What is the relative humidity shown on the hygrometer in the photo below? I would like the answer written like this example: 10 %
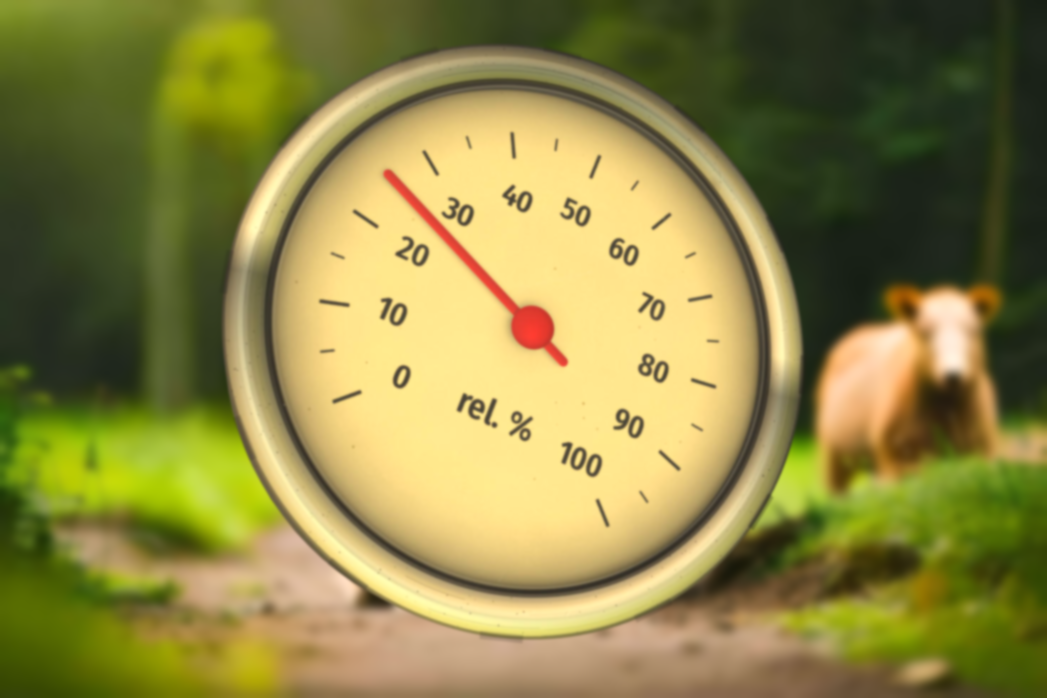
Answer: 25 %
